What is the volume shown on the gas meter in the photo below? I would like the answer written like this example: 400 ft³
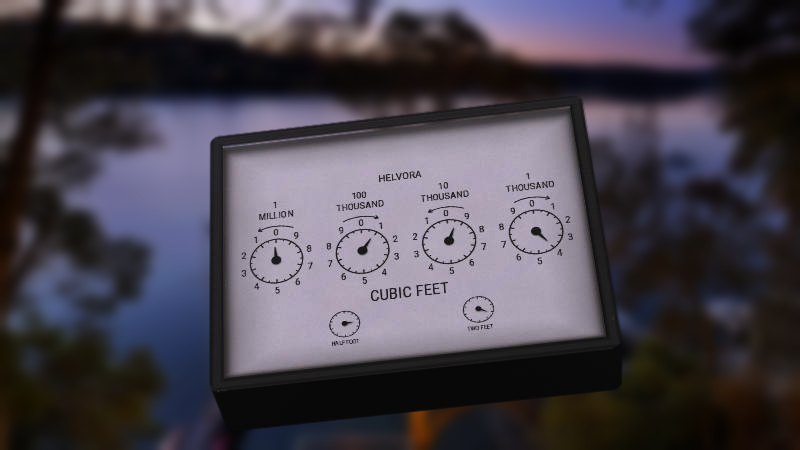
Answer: 9400 ft³
